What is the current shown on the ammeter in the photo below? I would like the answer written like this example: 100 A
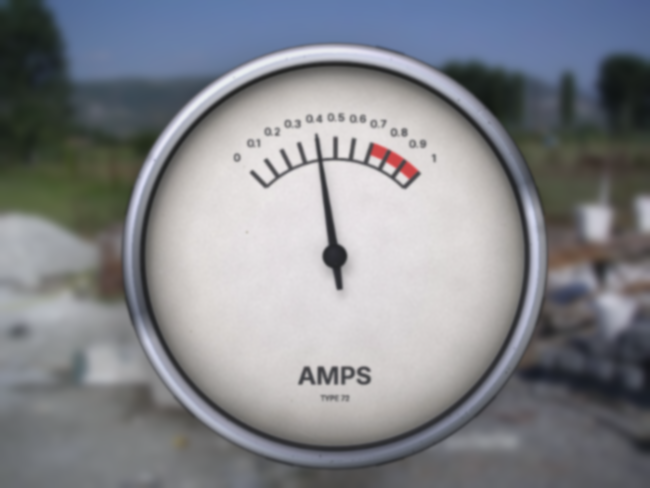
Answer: 0.4 A
